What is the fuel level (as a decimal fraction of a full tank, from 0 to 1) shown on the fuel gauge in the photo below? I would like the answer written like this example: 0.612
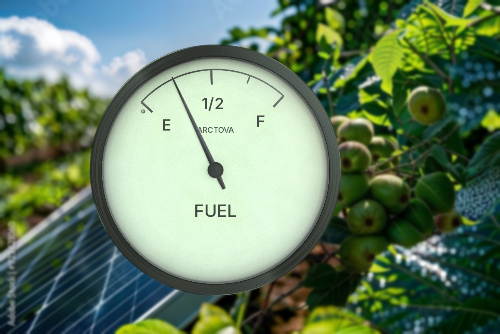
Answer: 0.25
